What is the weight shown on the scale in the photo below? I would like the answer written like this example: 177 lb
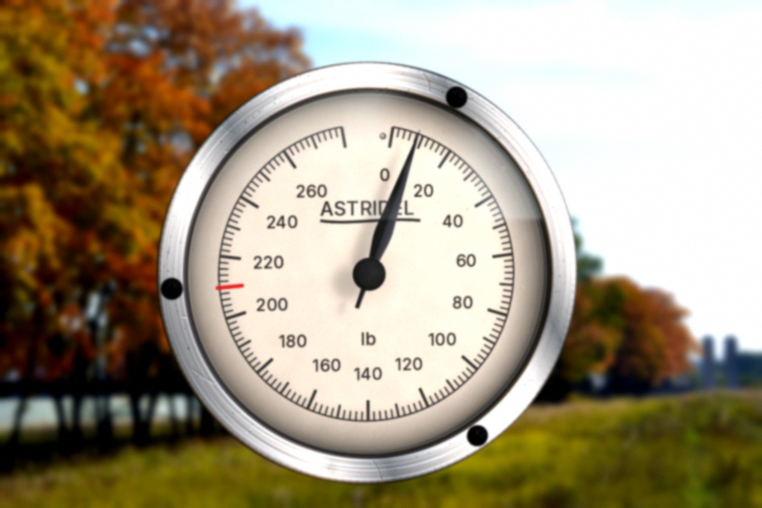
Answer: 8 lb
